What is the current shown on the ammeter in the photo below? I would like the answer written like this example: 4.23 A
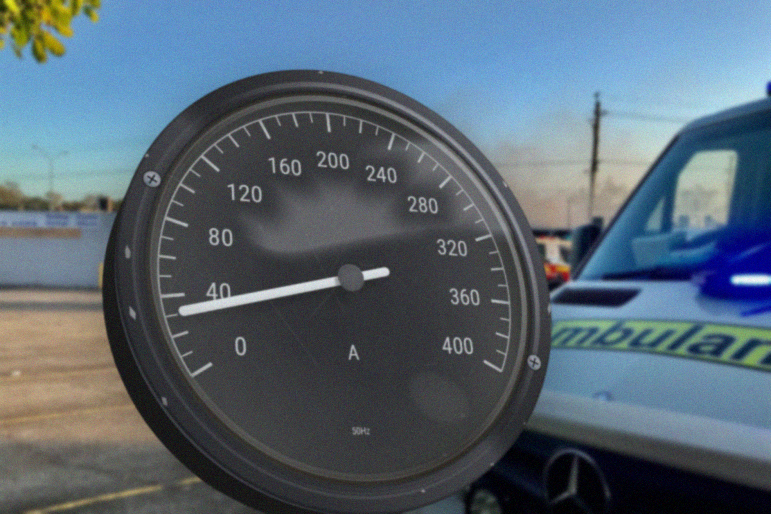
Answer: 30 A
